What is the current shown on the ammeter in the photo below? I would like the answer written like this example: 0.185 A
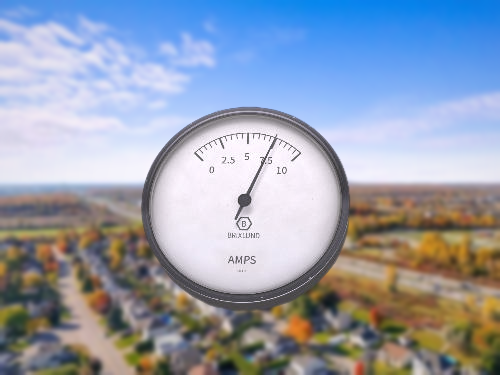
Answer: 7.5 A
